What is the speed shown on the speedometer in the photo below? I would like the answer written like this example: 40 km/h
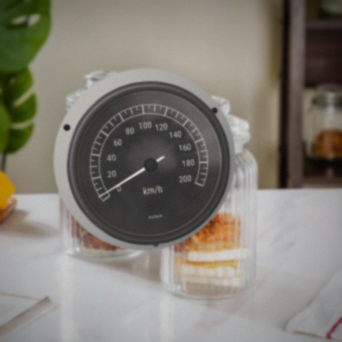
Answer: 5 km/h
